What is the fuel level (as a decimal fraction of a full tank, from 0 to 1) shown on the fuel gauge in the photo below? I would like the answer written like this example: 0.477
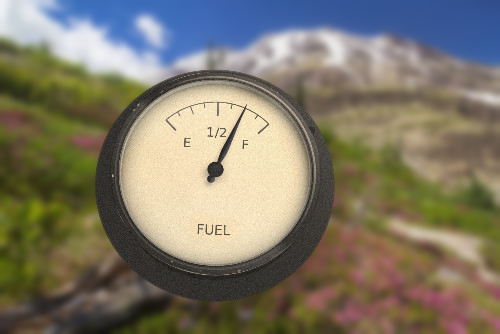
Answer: 0.75
